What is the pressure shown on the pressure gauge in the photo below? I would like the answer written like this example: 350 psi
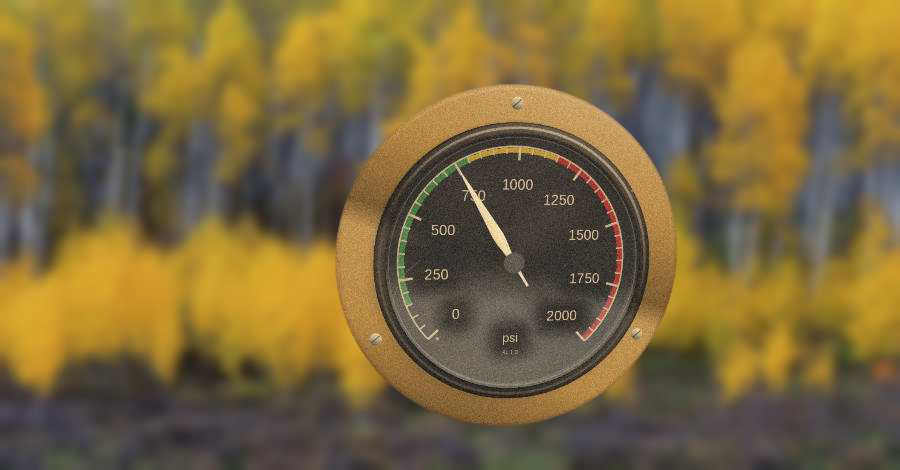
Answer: 750 psi
